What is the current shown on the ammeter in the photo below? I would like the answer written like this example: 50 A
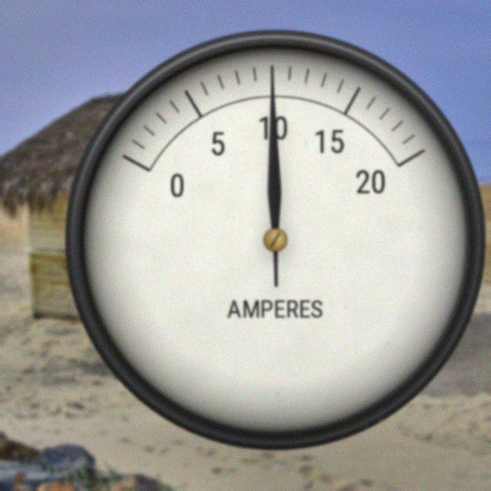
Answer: 10 A
